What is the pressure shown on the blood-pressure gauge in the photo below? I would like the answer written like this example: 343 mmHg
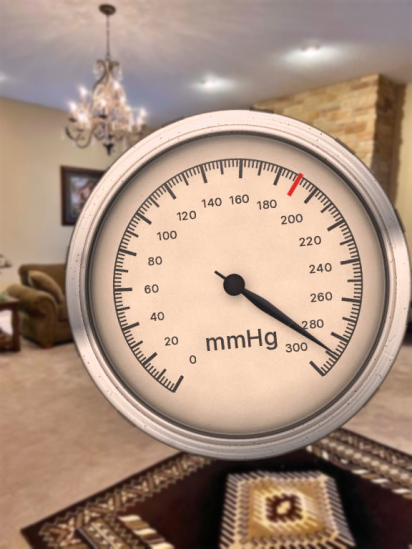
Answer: 288 mmHg
